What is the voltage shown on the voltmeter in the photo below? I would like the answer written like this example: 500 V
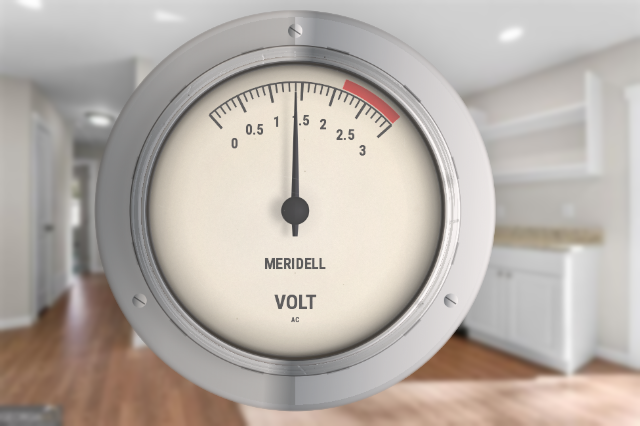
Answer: 1.4 V
